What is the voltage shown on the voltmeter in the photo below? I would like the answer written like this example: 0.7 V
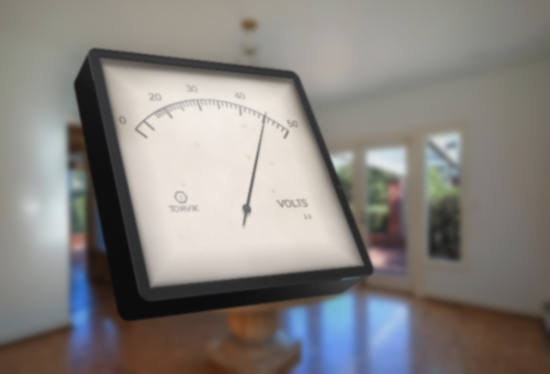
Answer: 45 V
